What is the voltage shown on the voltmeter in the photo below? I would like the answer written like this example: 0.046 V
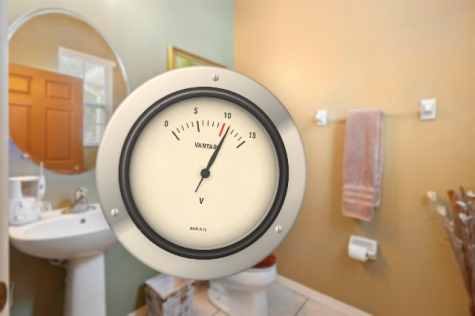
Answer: 11 V
